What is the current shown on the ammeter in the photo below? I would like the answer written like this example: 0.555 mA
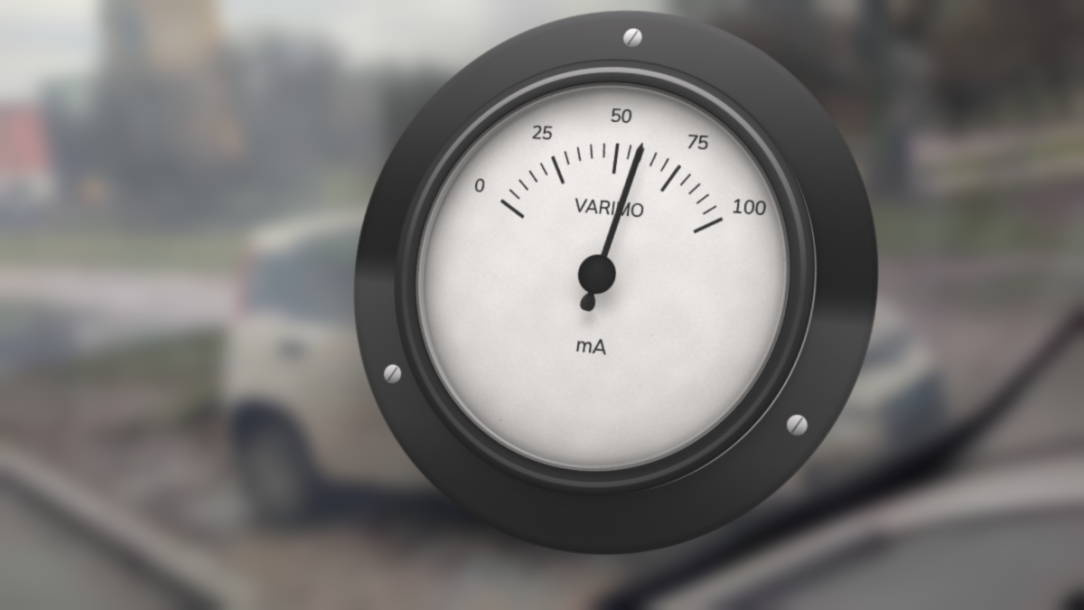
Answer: 60 mA
